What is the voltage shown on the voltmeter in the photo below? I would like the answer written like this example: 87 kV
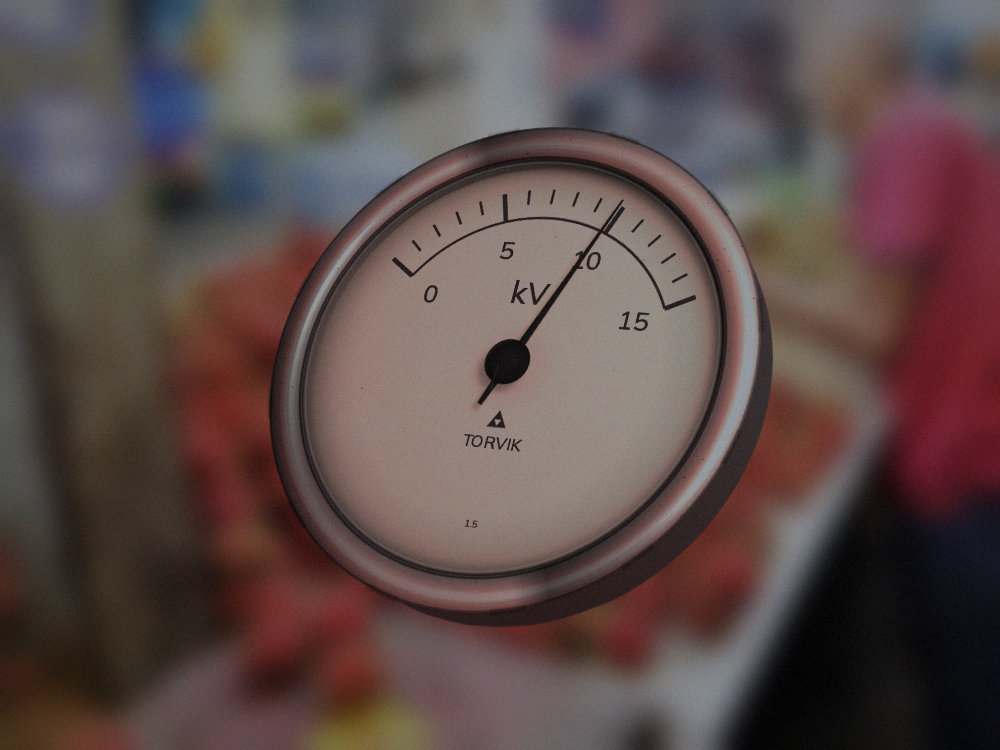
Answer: 10 kV
